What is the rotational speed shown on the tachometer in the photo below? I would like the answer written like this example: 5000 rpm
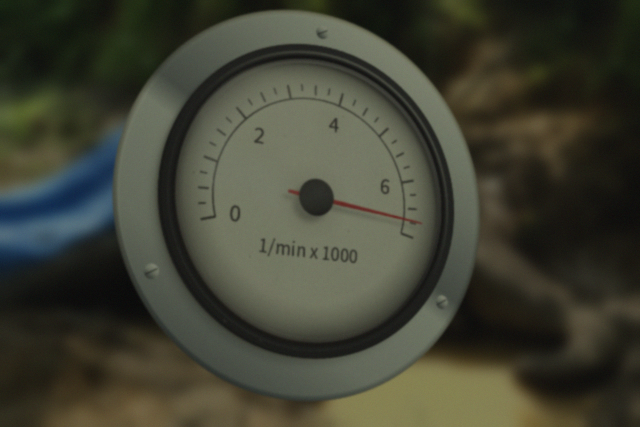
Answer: 6750 rpm
